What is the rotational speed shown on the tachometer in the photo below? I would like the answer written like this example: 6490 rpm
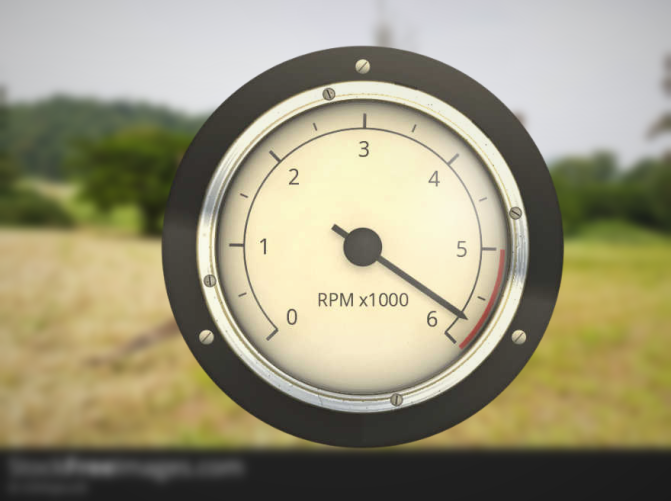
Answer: 5750 rpm
